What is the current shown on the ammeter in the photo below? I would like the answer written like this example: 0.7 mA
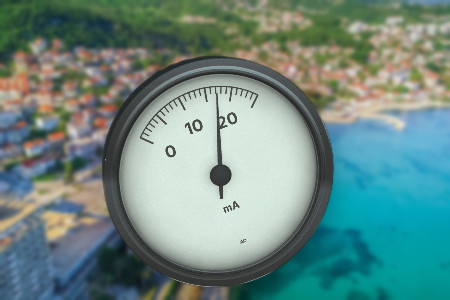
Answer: 17 mA
